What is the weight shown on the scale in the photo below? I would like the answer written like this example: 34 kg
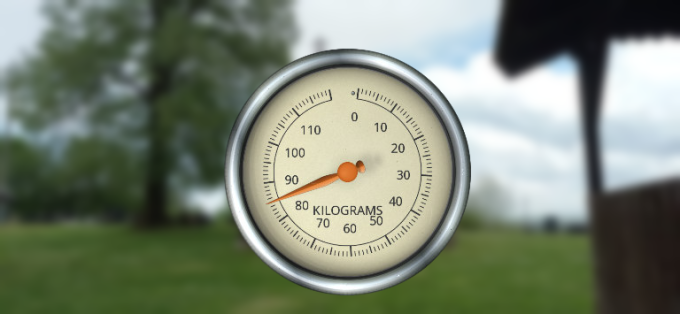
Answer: 85 kg
